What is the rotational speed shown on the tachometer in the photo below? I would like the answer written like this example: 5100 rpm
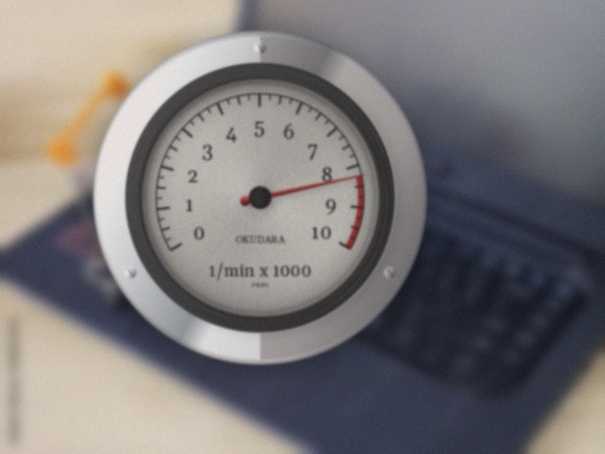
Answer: 8250 rpm
